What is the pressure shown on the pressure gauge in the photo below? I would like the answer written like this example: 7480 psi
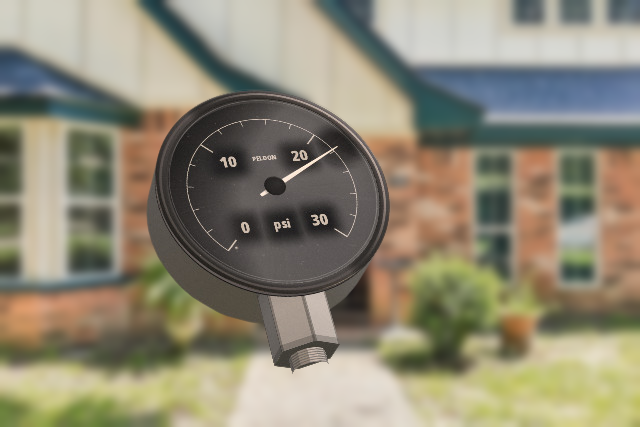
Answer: 22 psi
